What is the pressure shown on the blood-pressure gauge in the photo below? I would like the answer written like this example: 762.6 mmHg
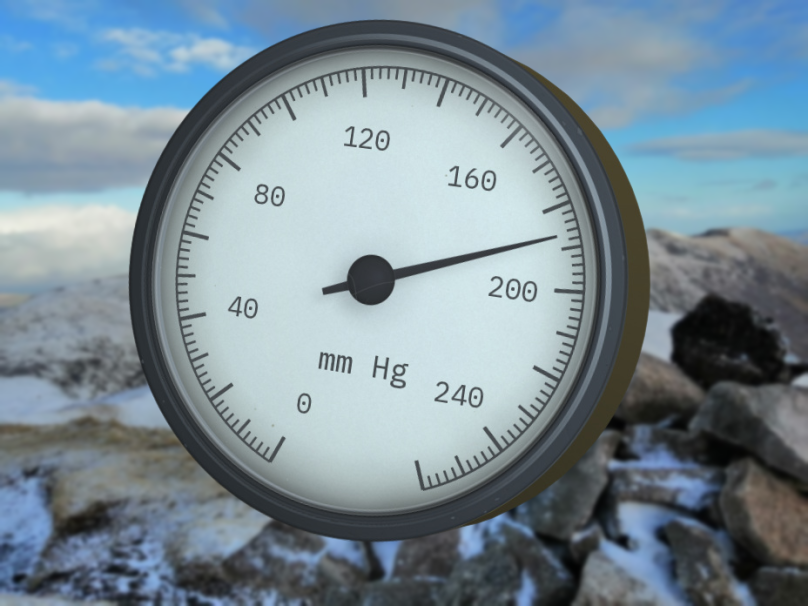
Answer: 187 mmHg
